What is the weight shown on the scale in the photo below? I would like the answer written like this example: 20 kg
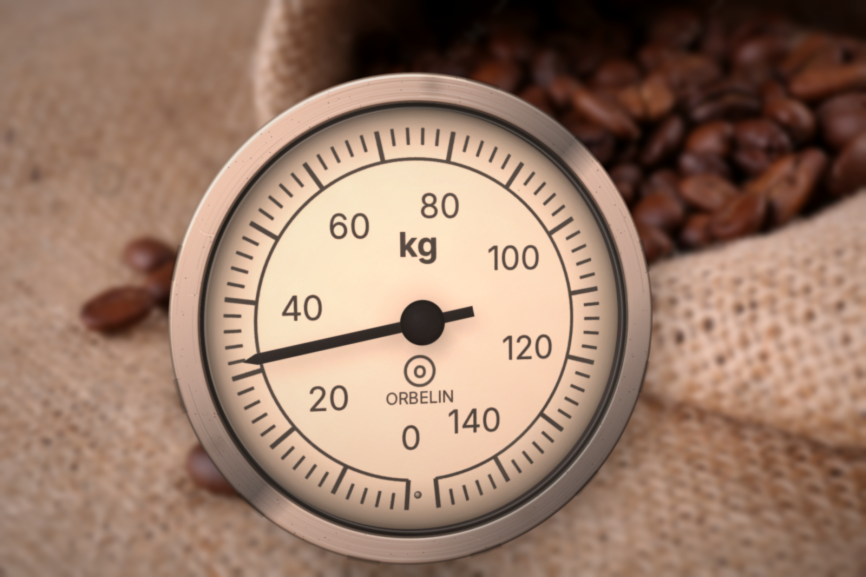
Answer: 32 kg
